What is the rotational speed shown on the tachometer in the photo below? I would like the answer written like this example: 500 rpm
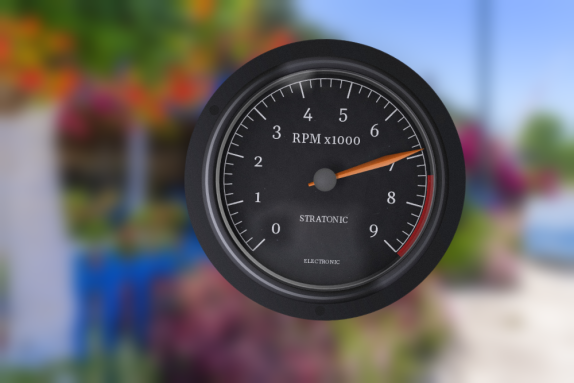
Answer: 6900 rpm
